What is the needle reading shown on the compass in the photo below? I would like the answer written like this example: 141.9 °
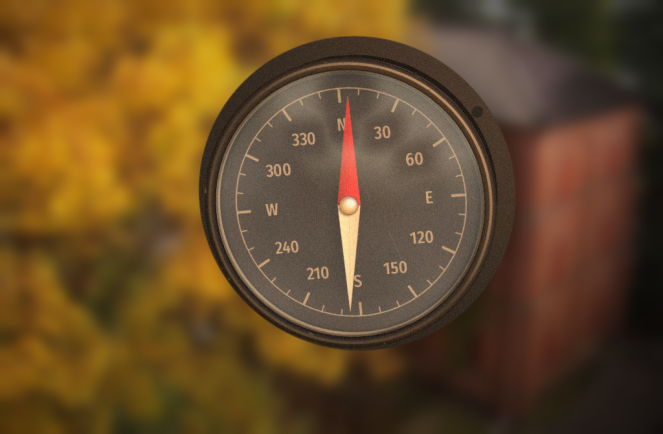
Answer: 5 °
